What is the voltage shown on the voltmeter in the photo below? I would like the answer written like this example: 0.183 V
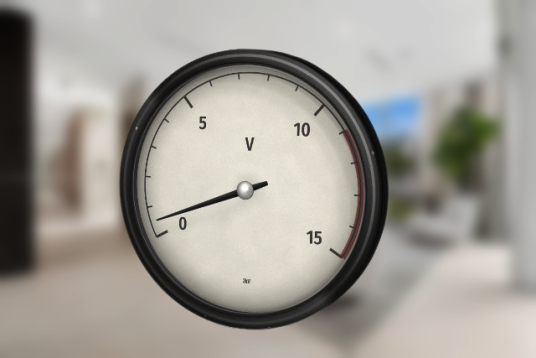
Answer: 0.5 V
